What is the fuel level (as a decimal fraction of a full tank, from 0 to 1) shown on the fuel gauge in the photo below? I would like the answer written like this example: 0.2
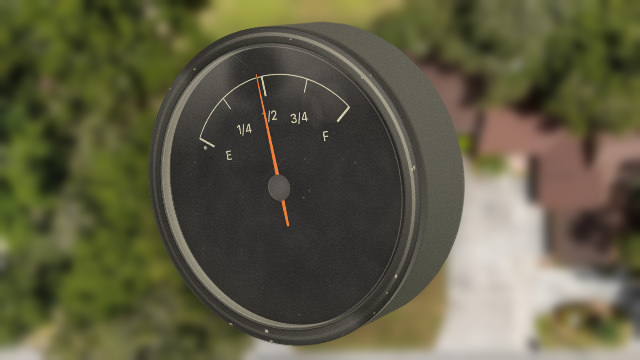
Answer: 0.5
